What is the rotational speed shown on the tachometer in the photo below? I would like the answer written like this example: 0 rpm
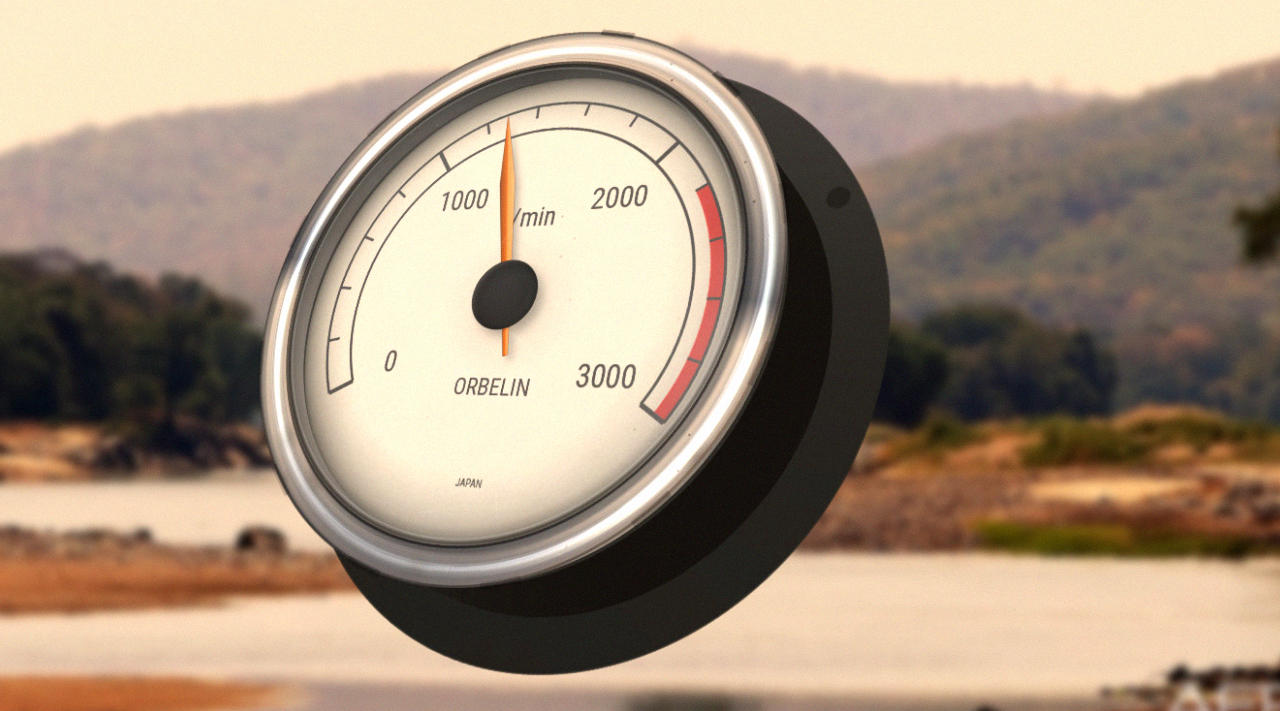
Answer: 1300 rpm
